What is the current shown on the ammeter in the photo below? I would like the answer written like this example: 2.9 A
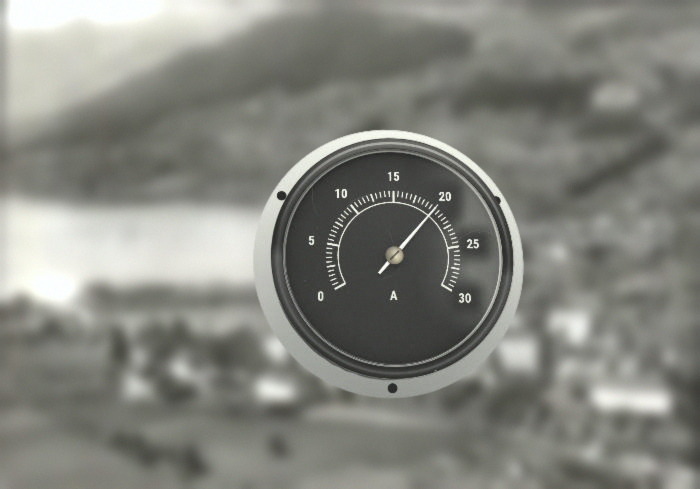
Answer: 20 A
